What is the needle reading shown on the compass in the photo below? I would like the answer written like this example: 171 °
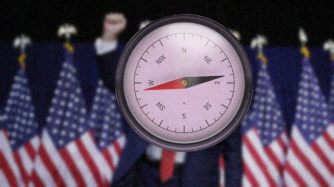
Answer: 260 °
